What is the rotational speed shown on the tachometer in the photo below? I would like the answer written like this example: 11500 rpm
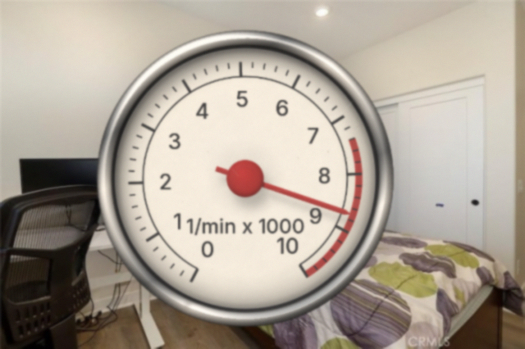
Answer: 8700 rpm
